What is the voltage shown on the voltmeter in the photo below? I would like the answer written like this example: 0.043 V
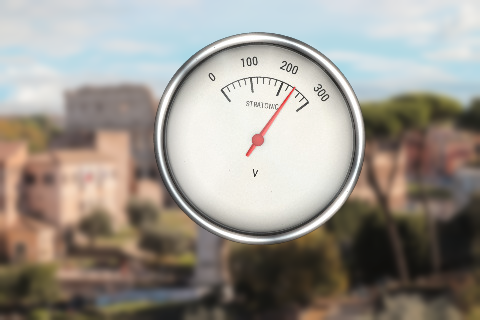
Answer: 240 V
